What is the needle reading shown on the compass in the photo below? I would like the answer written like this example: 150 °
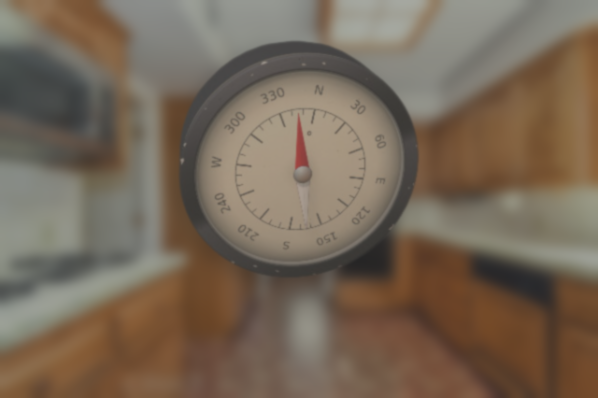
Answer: 345 °
